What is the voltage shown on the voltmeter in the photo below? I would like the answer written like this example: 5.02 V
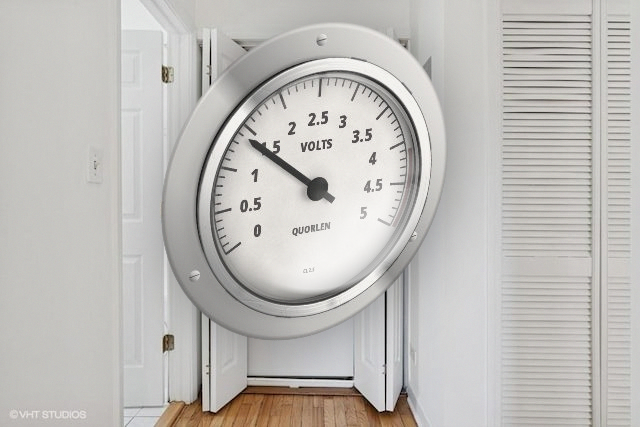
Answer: 1.4 V
